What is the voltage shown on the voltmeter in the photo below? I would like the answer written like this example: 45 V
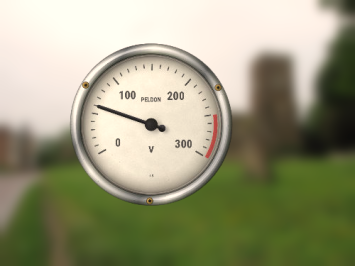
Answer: 60 V
